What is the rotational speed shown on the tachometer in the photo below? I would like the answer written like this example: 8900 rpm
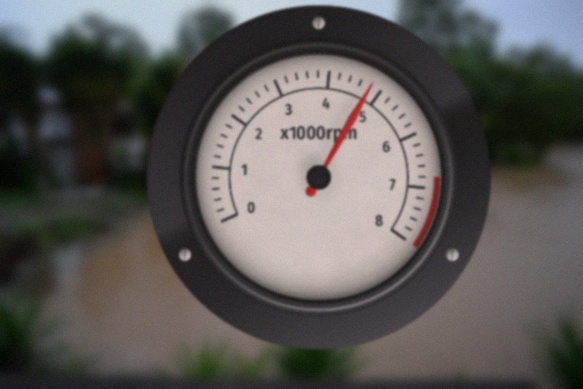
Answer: 4800 rpm
